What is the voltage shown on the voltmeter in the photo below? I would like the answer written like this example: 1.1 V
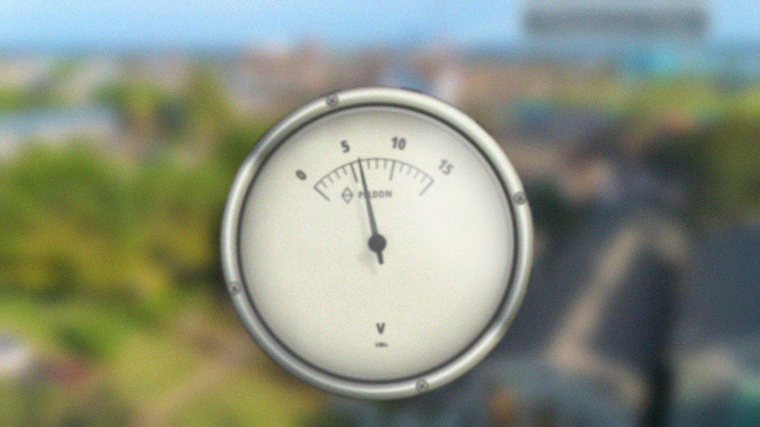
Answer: 6 V
